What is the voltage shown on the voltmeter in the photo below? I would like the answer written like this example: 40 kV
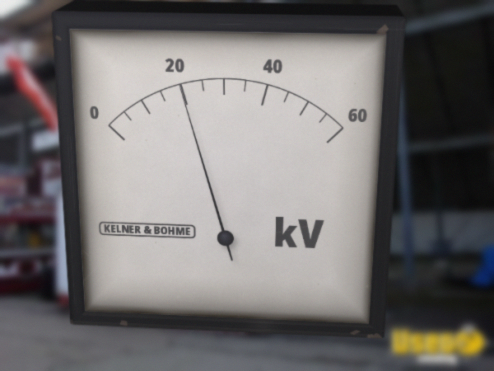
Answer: 20 kV
